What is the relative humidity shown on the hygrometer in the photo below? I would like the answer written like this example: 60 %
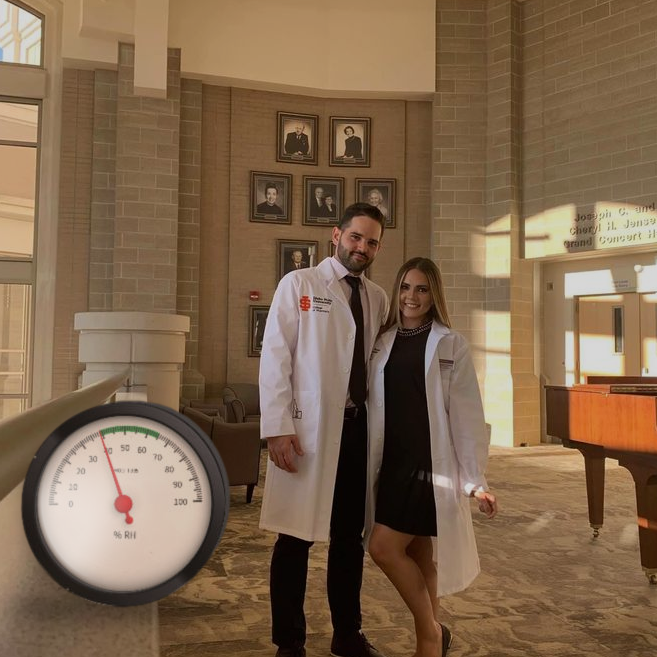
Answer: 40 %
